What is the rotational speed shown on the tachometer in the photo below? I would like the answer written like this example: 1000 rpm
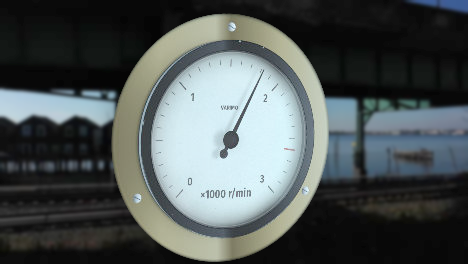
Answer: 1800 rpm
